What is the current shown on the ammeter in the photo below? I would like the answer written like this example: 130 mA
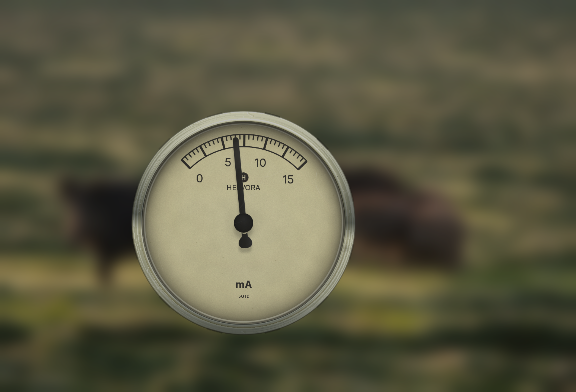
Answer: 6.5 mA
